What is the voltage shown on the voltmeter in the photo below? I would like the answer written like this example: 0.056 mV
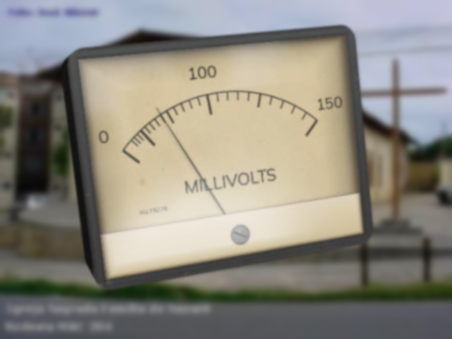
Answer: 70 mV
